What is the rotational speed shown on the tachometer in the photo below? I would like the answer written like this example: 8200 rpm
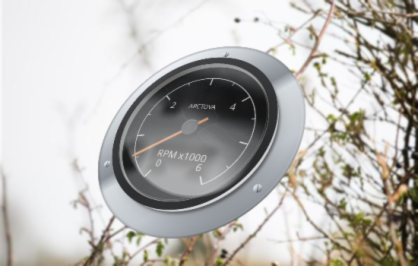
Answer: 500 rpm
